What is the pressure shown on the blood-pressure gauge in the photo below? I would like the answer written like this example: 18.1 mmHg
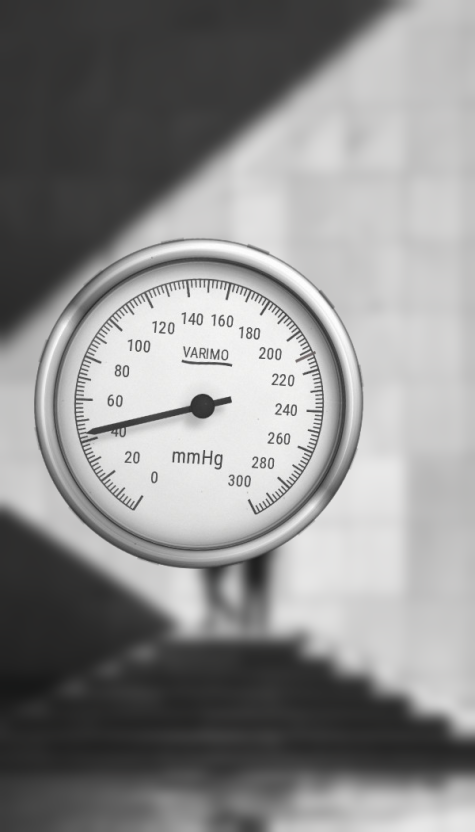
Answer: 44 mmHg
